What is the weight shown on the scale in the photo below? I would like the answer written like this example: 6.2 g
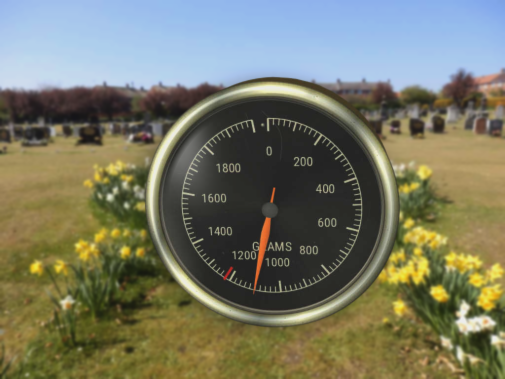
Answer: 1100 g
